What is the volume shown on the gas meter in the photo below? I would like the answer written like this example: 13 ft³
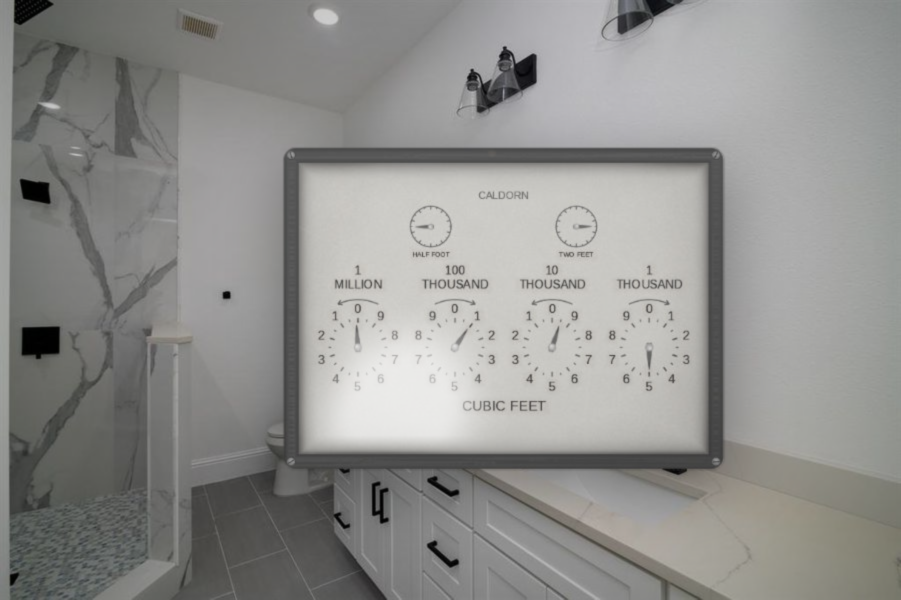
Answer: 9500 ft³
